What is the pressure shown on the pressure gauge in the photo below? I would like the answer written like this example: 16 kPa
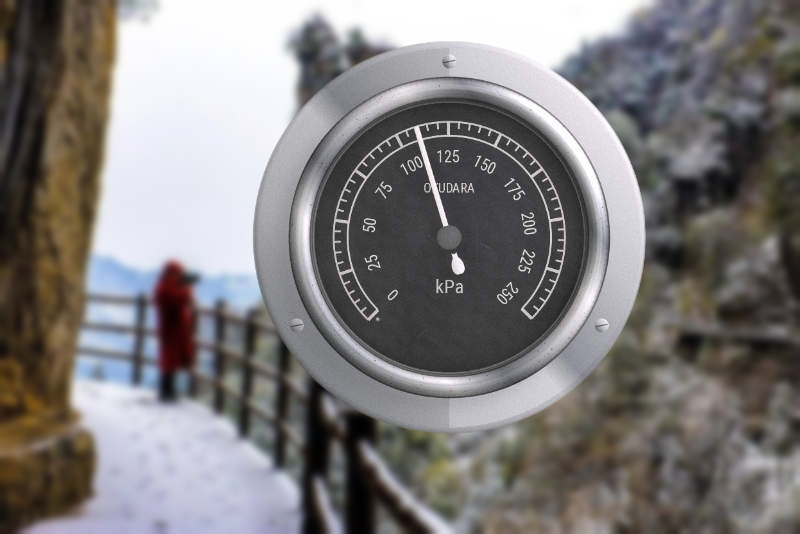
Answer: 110 kPa
